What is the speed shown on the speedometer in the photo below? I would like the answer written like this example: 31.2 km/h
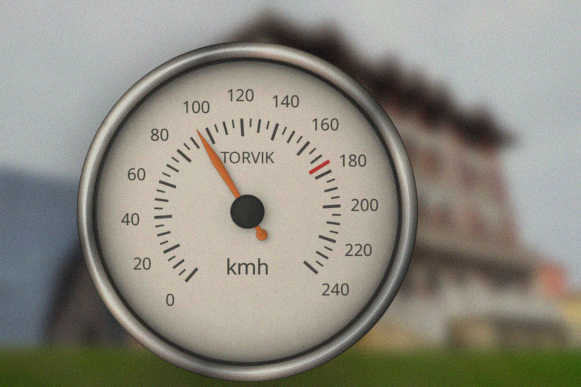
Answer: 95 km/h
